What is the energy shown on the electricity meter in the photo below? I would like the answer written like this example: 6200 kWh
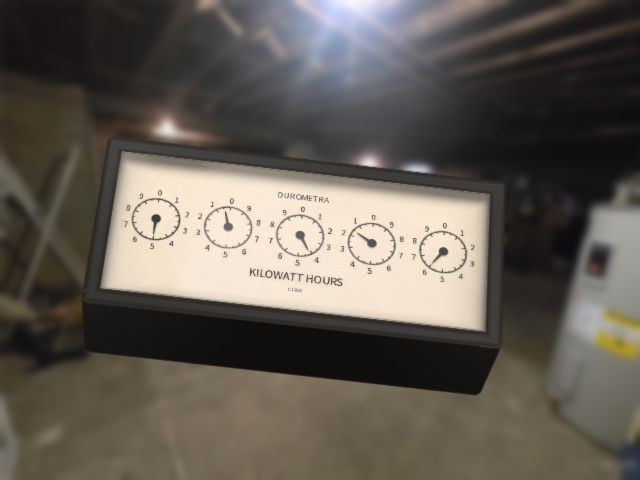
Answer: 50416 kWh
